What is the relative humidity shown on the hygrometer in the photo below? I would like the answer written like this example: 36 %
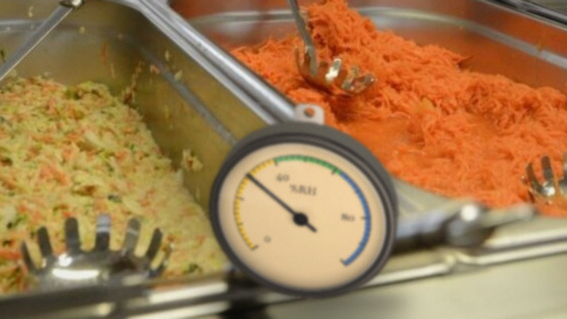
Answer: 30 %
